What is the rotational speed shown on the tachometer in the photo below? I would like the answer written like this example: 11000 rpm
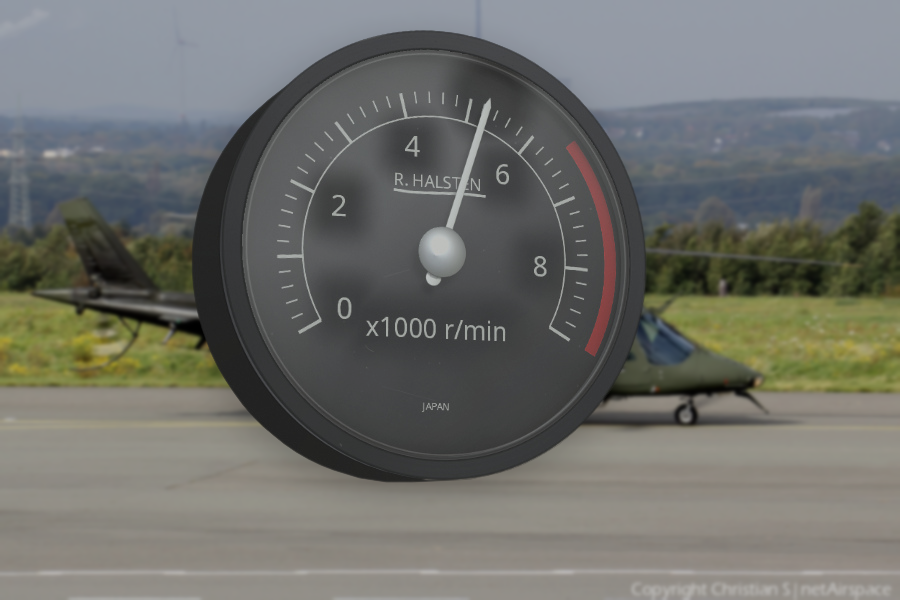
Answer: 5200 rpm
